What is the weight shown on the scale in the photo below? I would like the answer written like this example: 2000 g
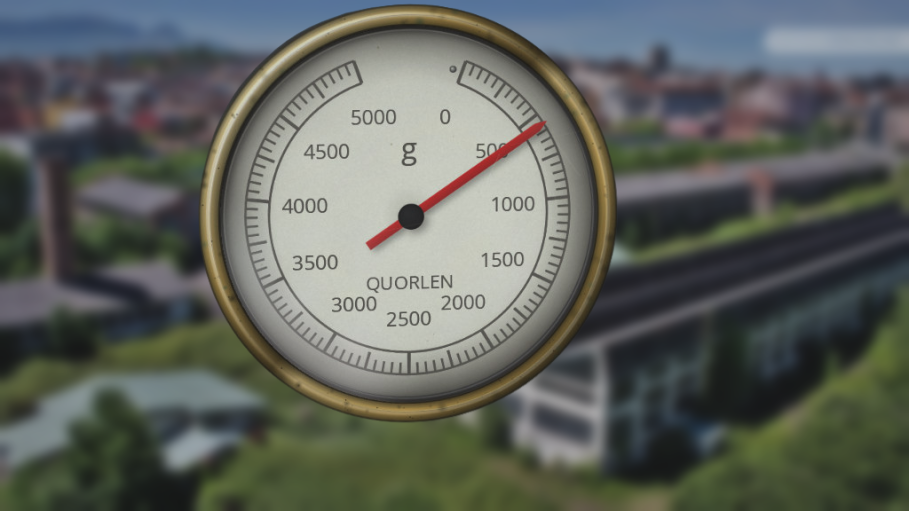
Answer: 550 g
